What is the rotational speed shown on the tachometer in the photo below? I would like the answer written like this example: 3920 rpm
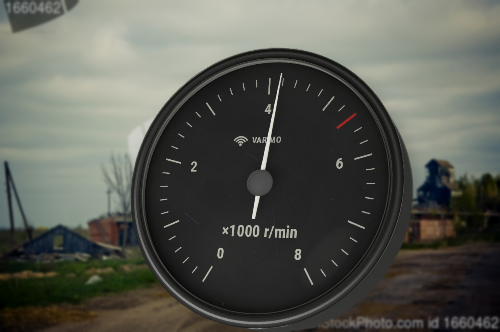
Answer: 4200 rpm
